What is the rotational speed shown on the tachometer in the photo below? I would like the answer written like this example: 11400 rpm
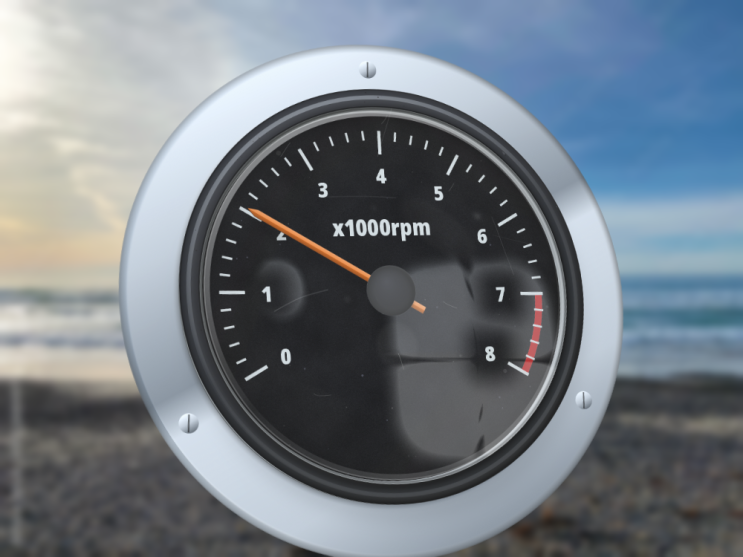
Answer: 2000 rpm
